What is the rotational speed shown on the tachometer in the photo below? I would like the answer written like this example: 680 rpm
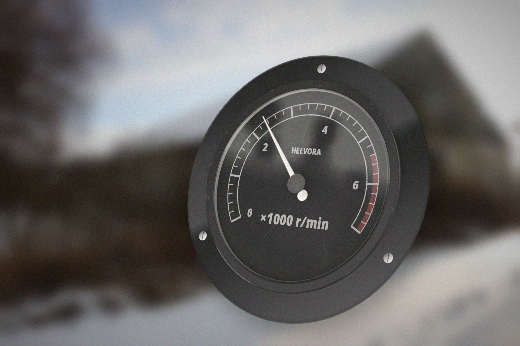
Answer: 2400 rpm
